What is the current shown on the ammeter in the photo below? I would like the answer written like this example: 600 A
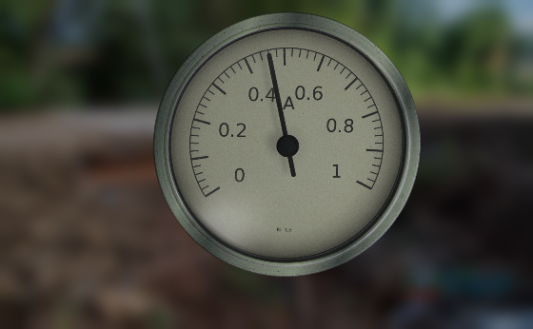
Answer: 0.46 A
